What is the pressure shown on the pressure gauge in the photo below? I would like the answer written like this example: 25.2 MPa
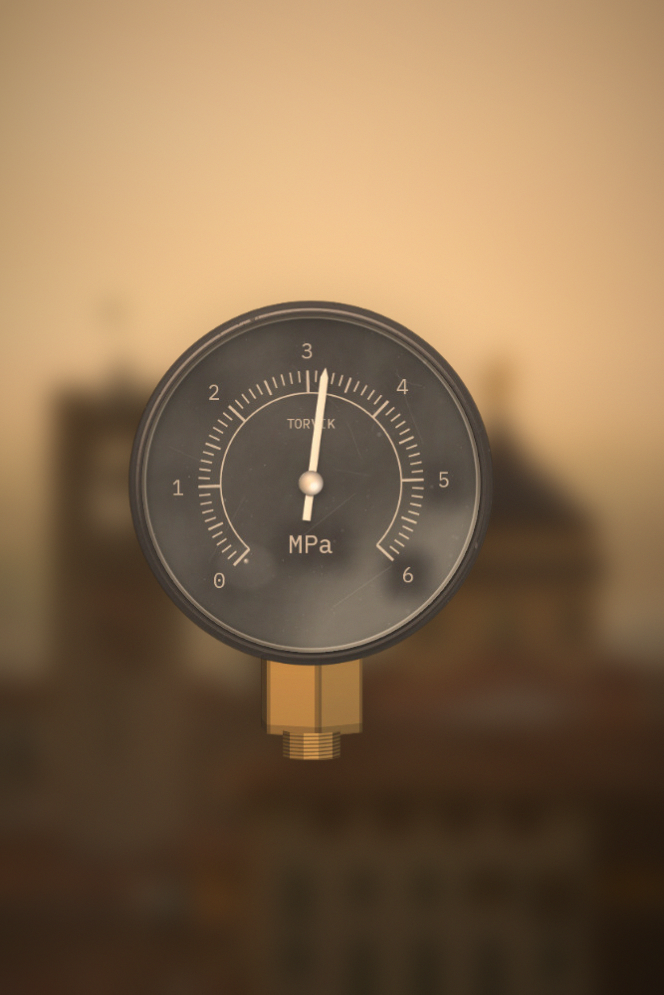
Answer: 3.2 MPa
